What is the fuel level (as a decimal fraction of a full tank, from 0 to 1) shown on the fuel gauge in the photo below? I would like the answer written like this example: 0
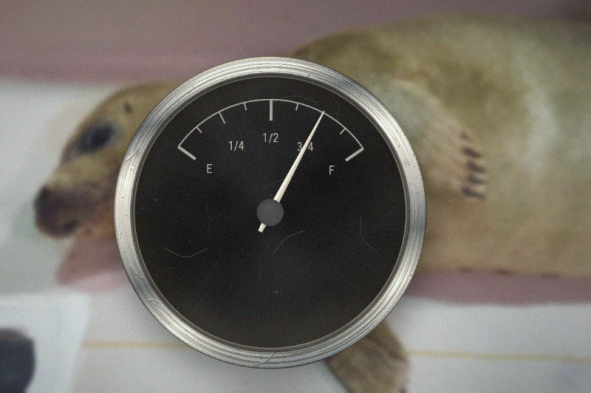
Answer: 0.75
